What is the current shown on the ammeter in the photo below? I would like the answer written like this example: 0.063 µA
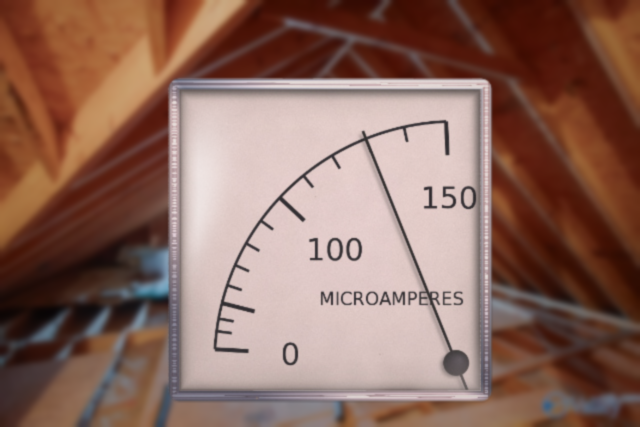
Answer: 130 µA
